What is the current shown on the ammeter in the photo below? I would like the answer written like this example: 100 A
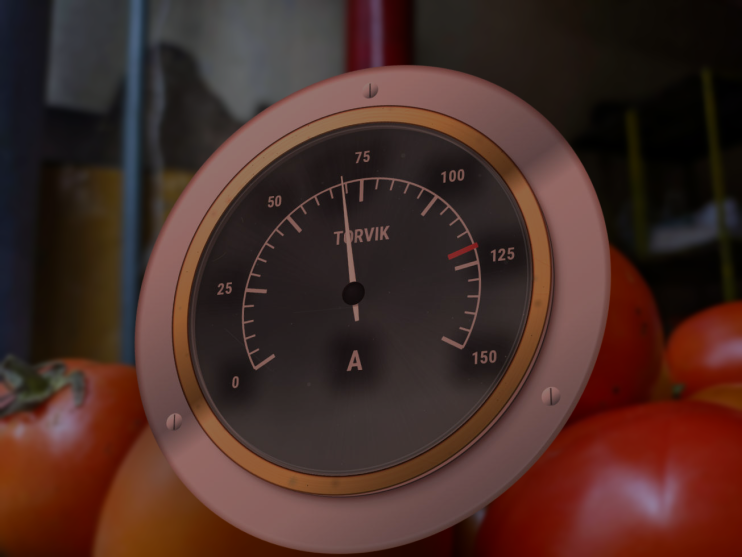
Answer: 70 A
